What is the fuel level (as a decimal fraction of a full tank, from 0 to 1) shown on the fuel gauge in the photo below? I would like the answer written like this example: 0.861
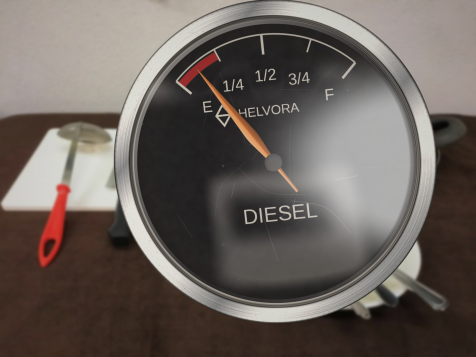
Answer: 0.125
